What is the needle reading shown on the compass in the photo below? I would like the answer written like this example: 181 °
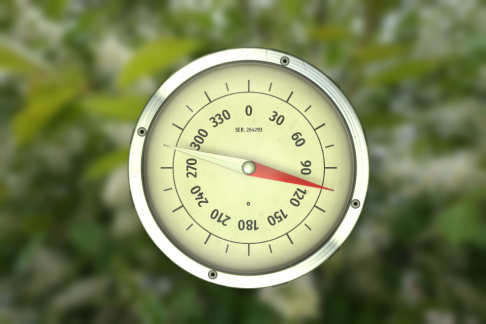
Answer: 105 °
